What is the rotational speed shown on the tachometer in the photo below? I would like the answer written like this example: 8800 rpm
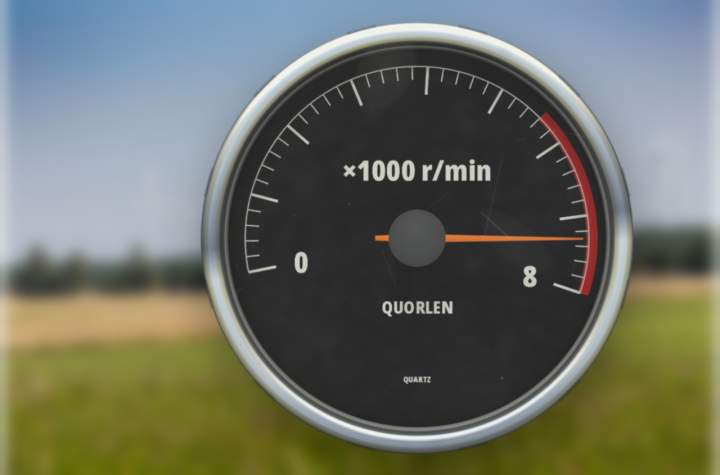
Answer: 7300 rpm
